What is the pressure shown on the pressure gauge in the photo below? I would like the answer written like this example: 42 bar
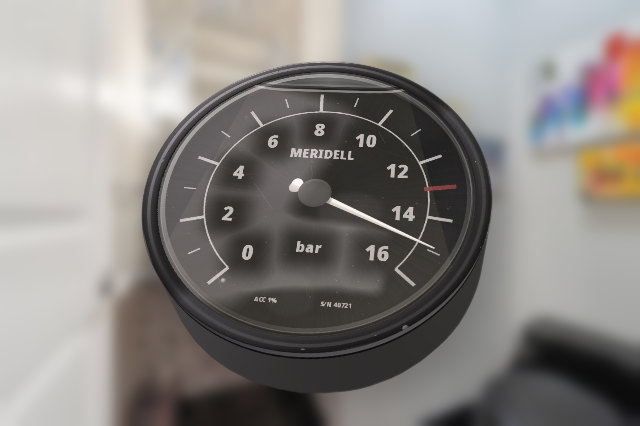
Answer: 15 bar
